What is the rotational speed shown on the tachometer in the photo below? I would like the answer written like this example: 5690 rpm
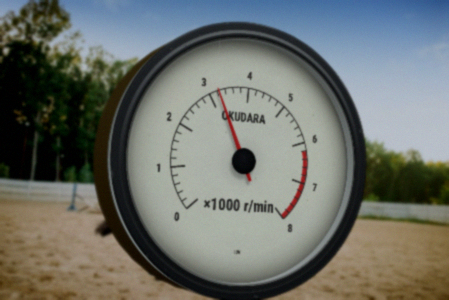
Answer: 3200 rpm
